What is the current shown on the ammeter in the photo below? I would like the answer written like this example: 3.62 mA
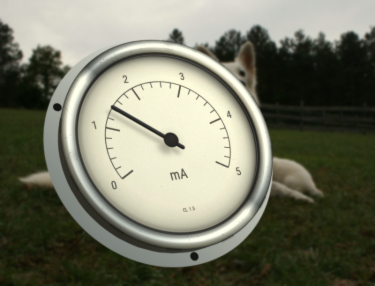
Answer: 1.4 mA
